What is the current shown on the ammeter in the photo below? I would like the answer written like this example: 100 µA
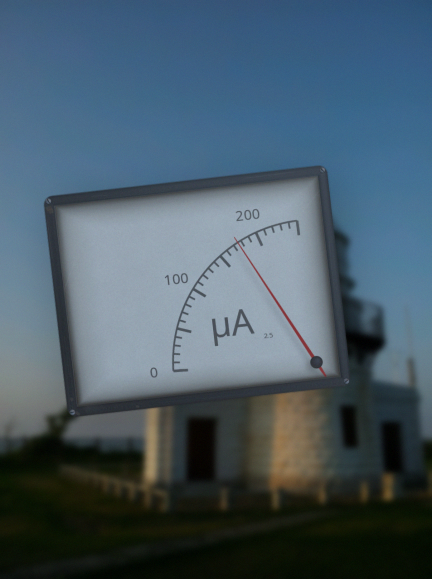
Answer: 175 µA
